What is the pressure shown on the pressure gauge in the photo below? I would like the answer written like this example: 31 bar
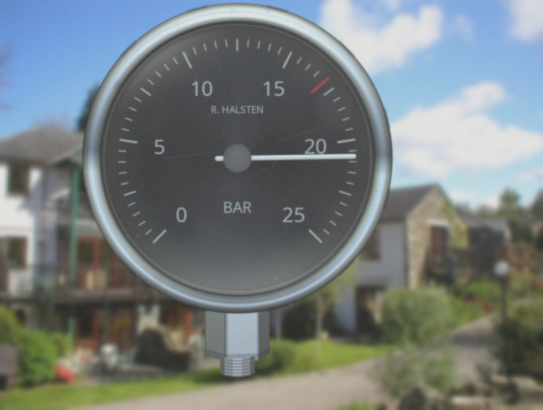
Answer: 20.75 bar
